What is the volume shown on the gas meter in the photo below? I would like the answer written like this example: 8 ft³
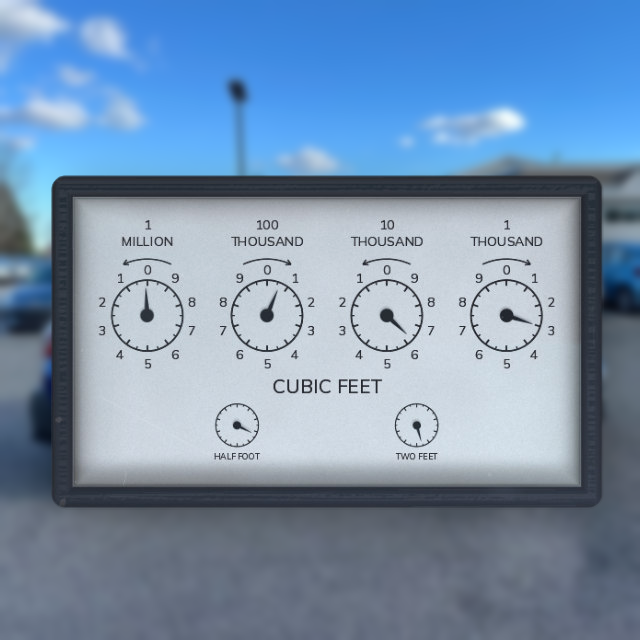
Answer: 6300 ft³
